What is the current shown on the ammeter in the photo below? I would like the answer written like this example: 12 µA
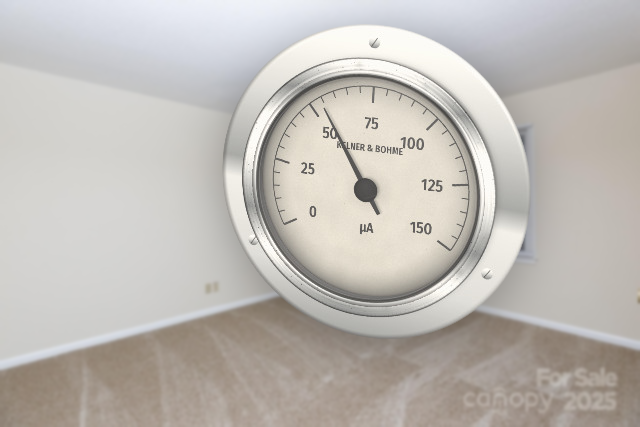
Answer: 55 µA
